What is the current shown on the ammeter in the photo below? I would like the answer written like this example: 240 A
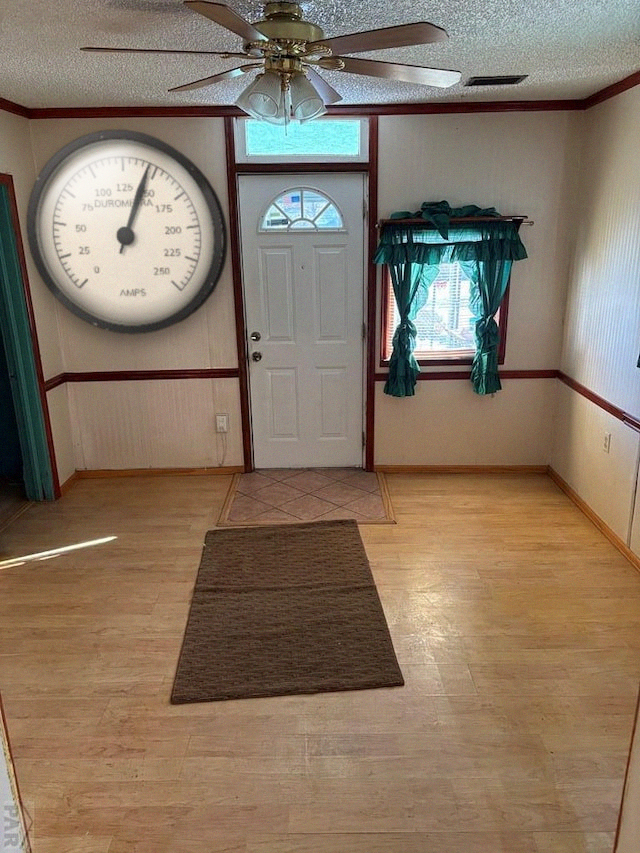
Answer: 145 A
